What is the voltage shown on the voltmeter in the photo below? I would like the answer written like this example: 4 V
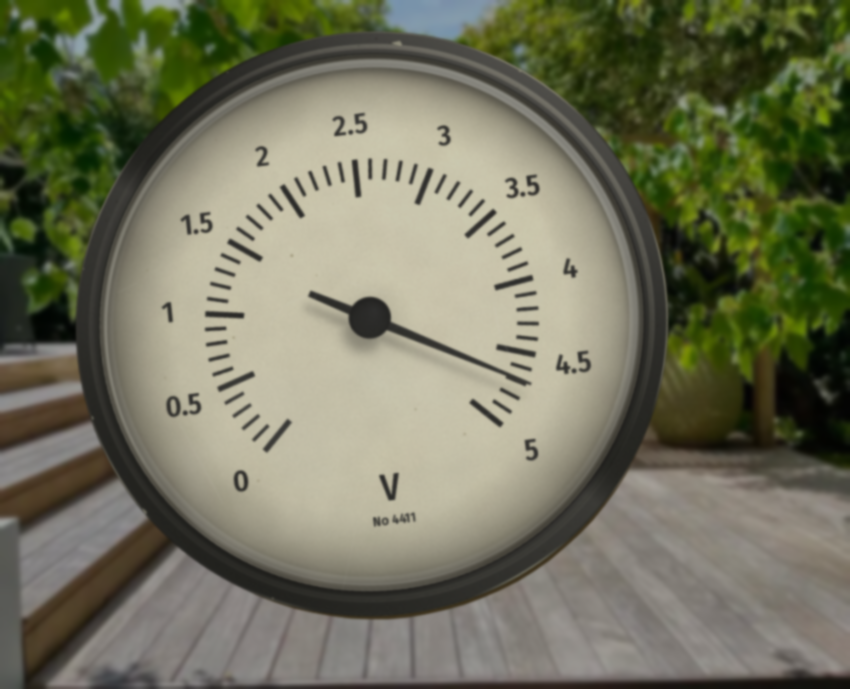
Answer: 4.7 V
